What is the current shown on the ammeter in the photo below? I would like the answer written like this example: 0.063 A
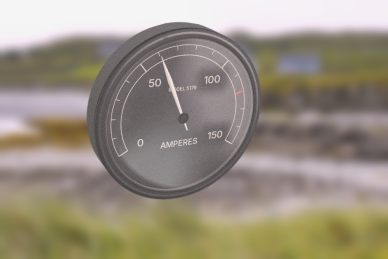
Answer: 60 A
